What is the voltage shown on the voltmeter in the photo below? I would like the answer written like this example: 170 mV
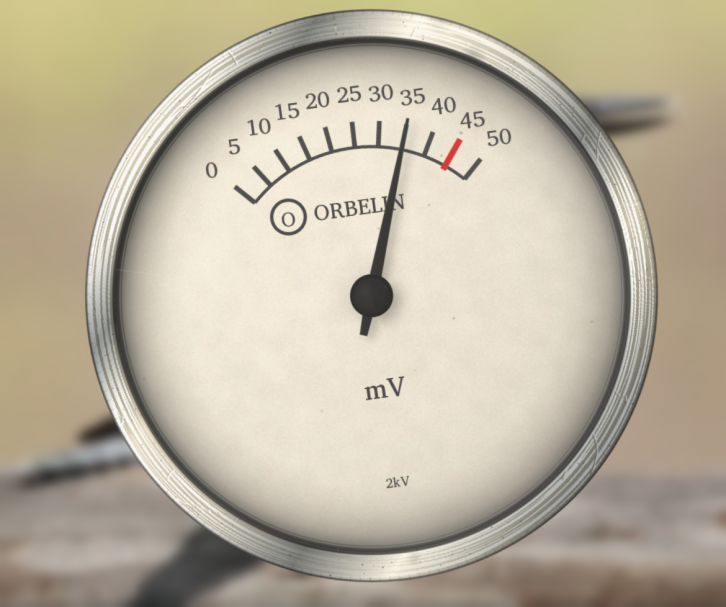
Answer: 35 mV
